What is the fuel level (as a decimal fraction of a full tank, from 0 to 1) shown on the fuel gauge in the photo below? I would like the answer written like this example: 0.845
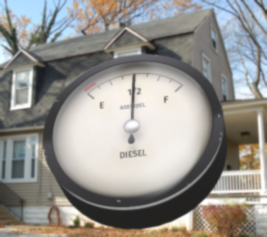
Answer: 0.5
